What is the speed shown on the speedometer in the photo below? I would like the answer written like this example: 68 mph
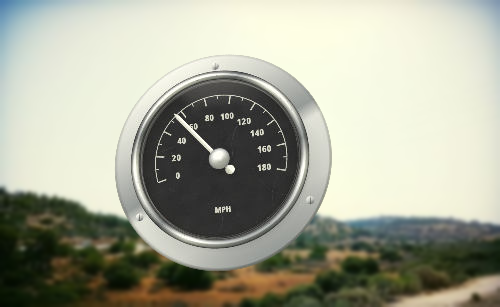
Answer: 55 mph
